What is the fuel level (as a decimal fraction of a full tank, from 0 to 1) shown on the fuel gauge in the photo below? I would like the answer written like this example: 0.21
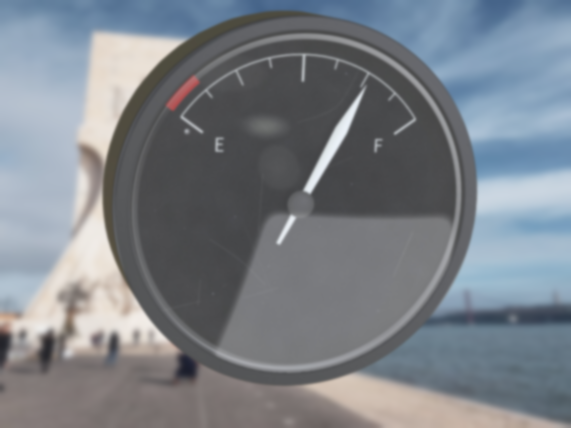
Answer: 0.75
